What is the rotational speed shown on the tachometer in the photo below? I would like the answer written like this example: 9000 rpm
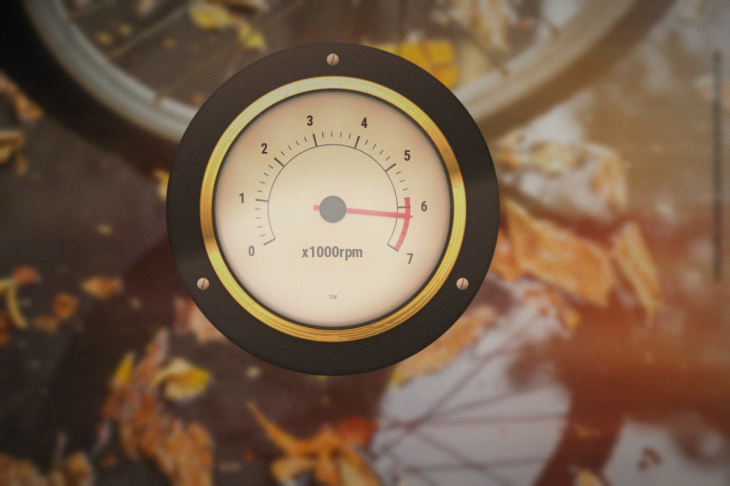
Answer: 6200 rpm
